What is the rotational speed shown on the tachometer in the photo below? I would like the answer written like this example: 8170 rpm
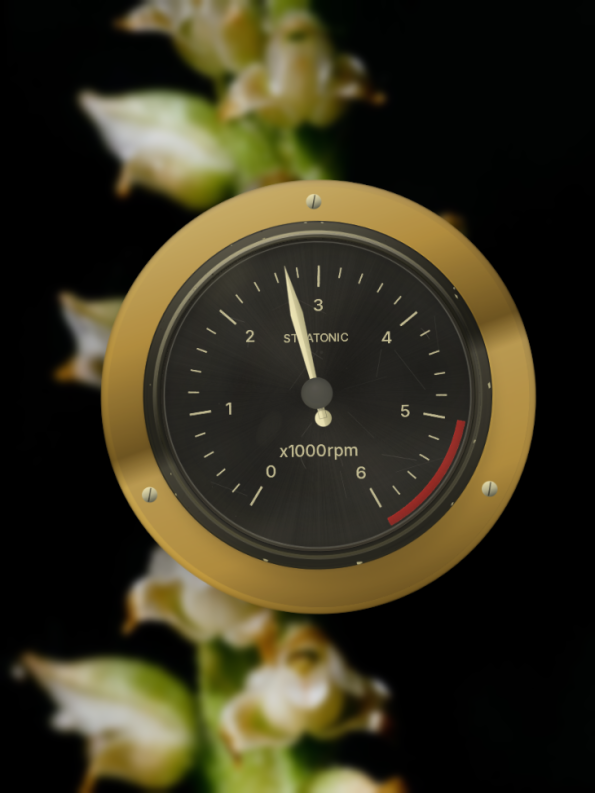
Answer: 2700 rpm
